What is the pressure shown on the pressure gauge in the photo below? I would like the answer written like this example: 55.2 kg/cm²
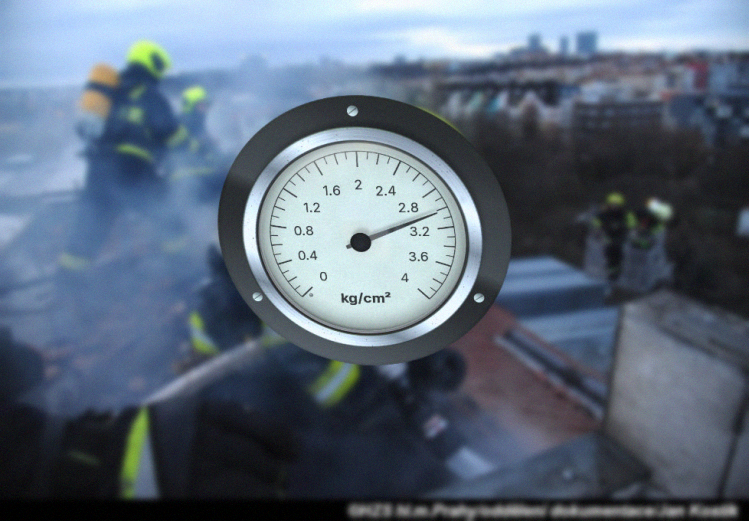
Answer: 3 kg/cm²
